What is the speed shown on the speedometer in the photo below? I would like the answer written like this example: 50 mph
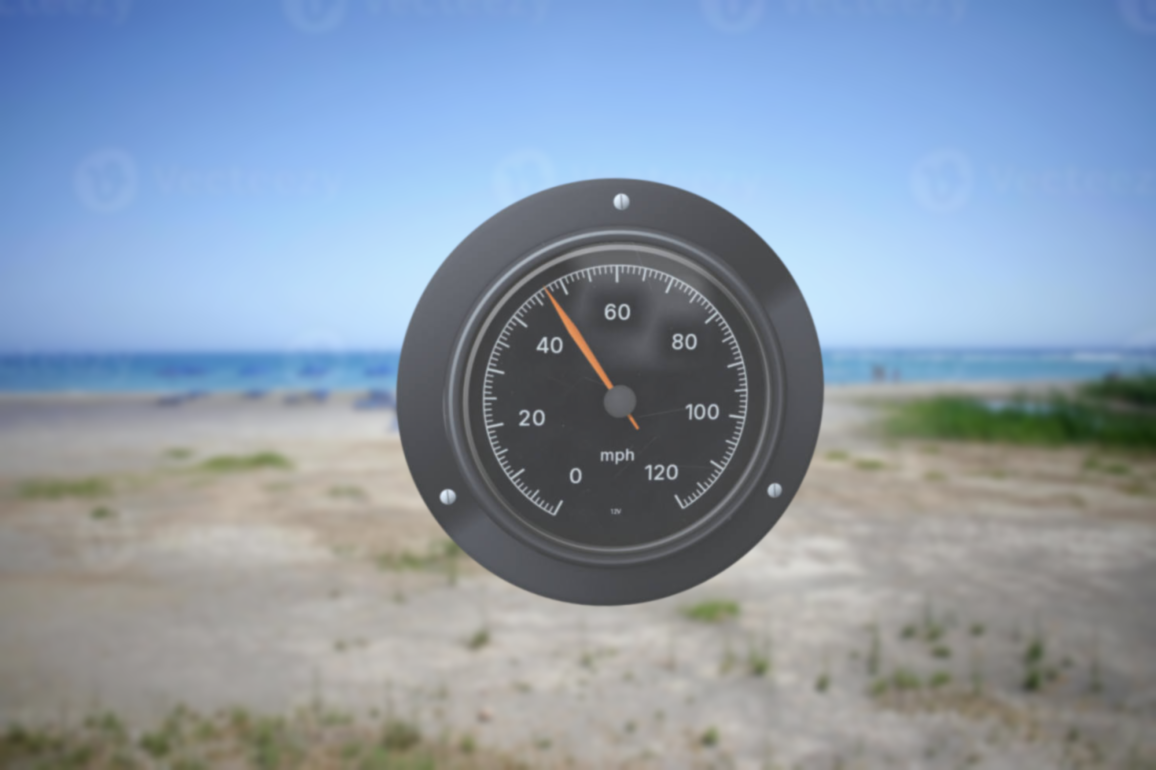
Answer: 47 mph
